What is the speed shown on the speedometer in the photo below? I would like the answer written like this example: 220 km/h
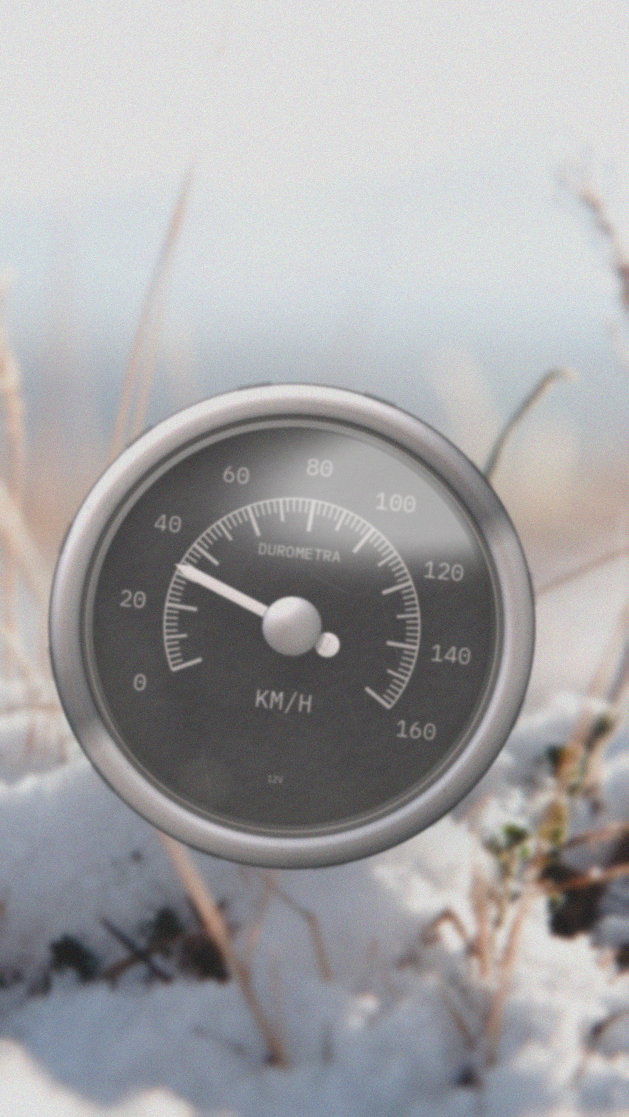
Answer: 32 km/h
